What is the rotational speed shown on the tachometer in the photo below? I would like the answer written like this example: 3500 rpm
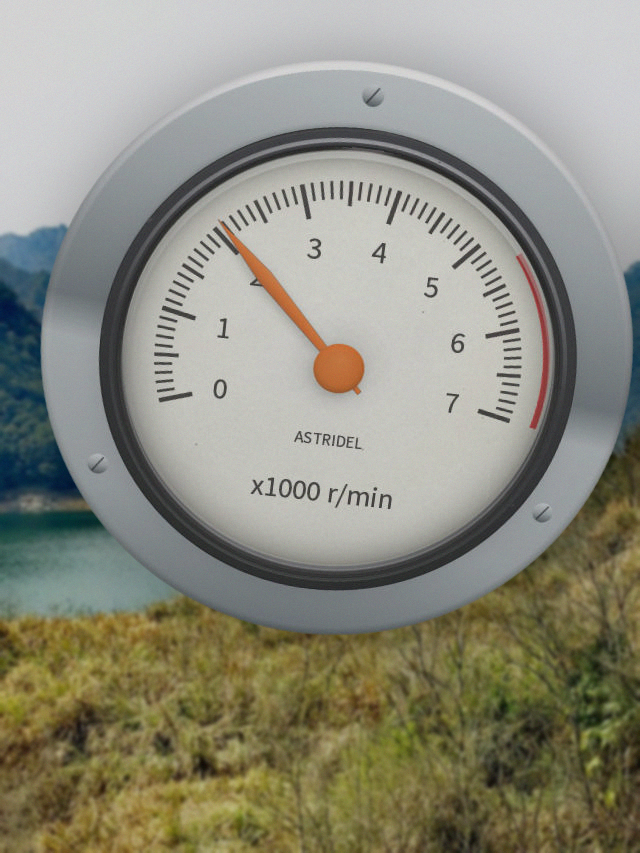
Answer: 2100 rpm
